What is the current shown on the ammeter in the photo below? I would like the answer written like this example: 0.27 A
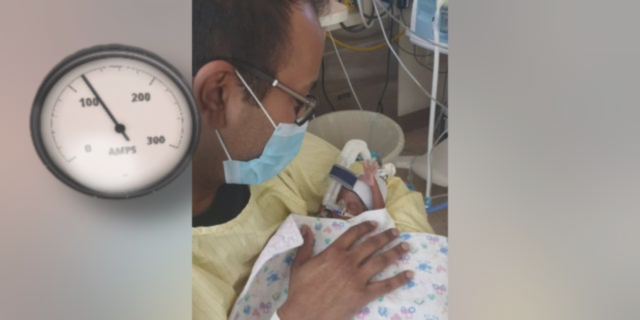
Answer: 120 A
